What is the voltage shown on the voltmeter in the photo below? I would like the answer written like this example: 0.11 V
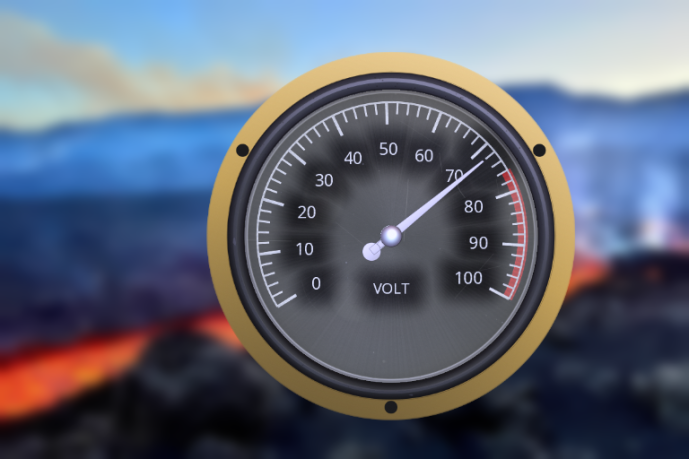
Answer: 72 V
